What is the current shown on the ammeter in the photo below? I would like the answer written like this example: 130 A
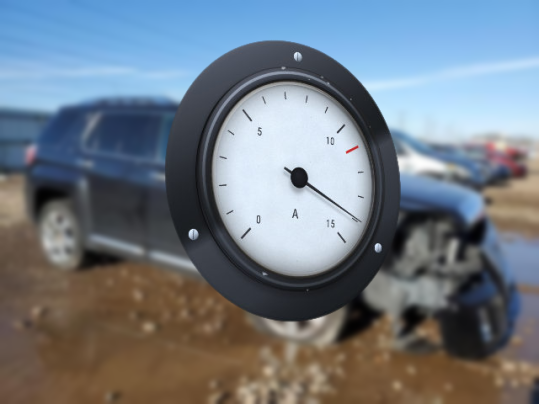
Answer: 14 A
